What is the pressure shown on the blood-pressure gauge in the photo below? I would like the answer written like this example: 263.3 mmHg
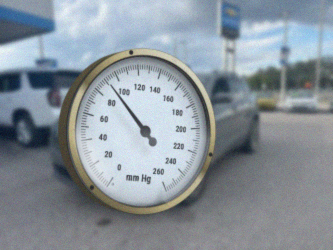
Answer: 90 mmHg
